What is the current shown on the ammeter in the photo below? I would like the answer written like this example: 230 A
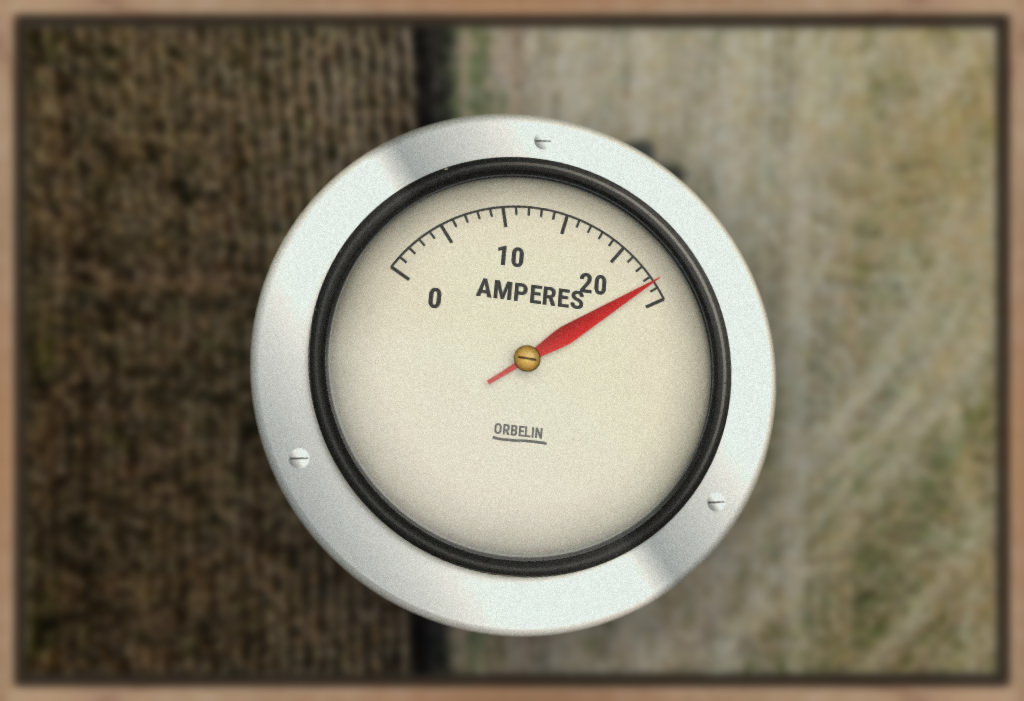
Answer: 23.5 A
